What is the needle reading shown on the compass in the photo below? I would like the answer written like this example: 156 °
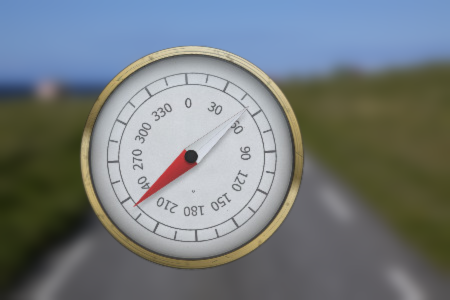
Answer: 232.5 °
